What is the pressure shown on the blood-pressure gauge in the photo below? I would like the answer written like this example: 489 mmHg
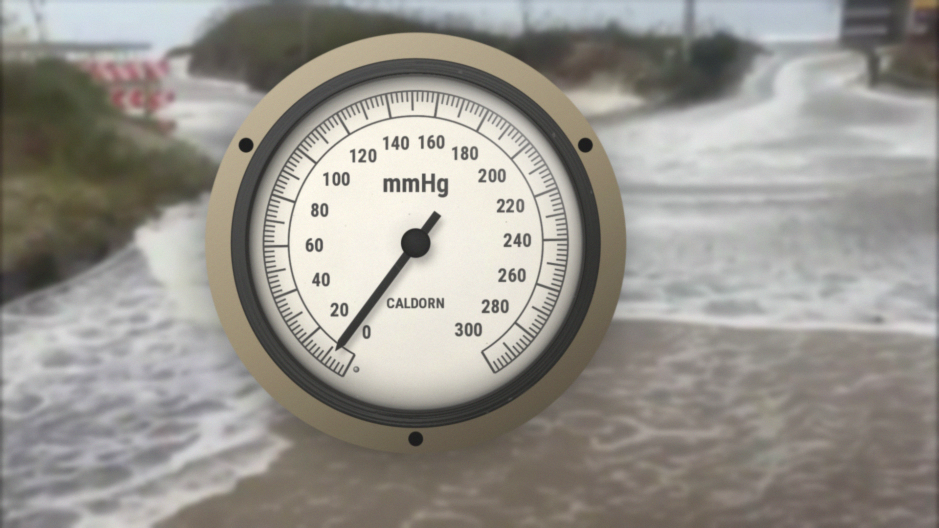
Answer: 8 mmHg
